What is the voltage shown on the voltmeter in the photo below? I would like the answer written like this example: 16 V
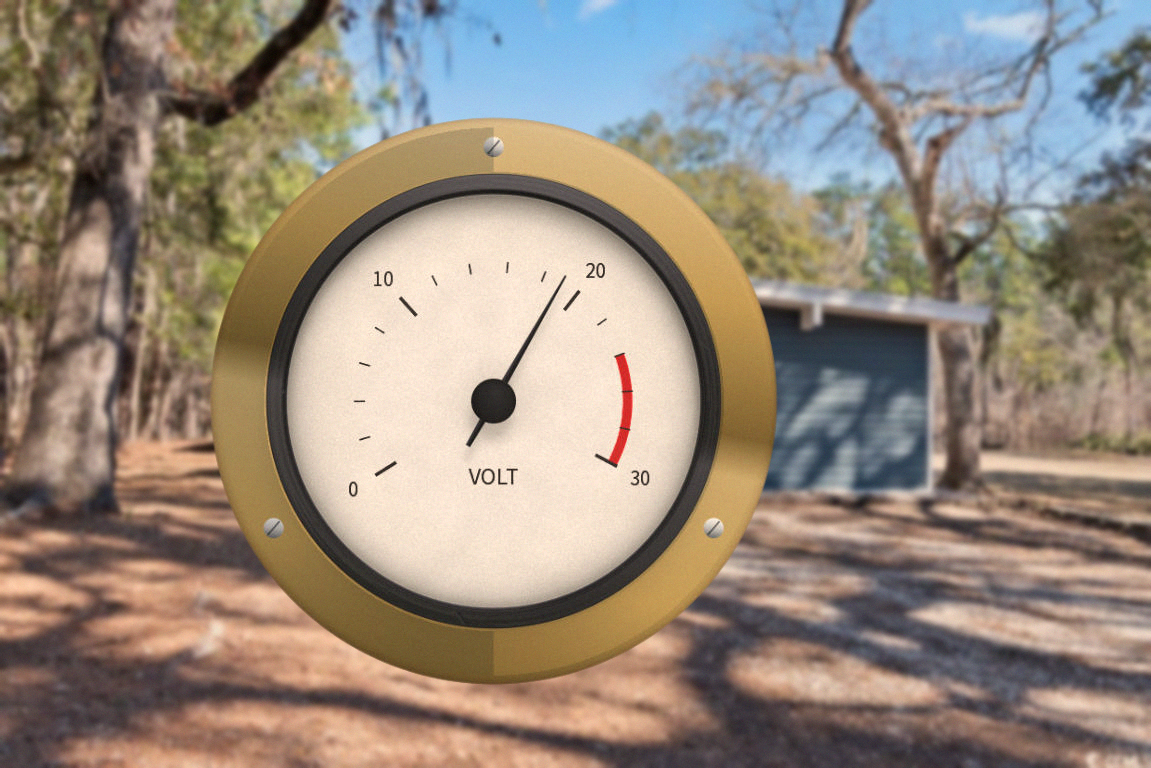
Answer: 19 V
